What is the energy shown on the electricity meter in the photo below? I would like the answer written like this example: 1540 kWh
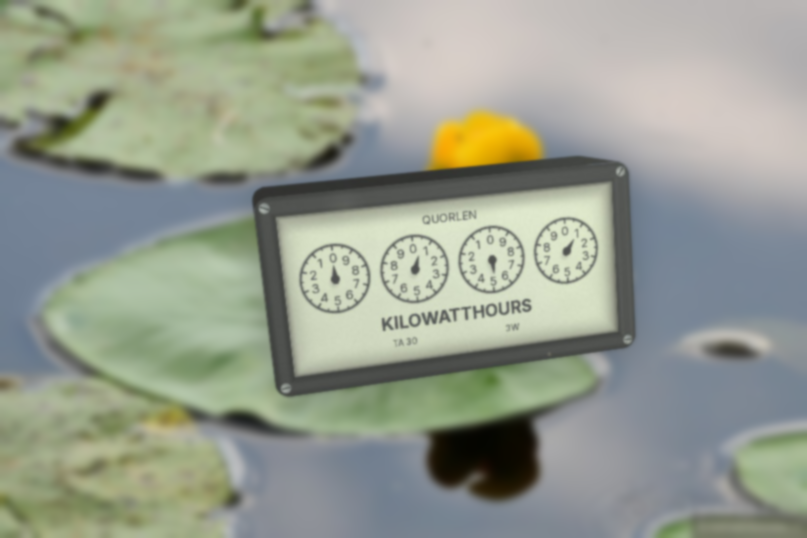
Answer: 51 kWh
